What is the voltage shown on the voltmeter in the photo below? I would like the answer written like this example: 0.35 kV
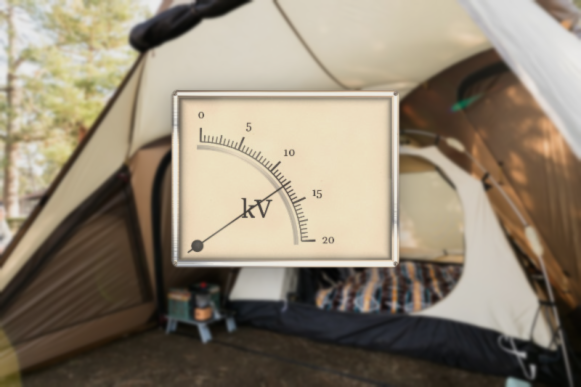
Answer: 12.5 kV
